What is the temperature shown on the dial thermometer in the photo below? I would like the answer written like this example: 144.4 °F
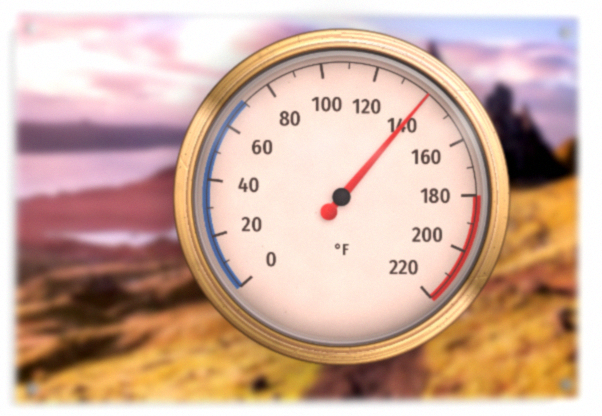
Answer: 140 °F
